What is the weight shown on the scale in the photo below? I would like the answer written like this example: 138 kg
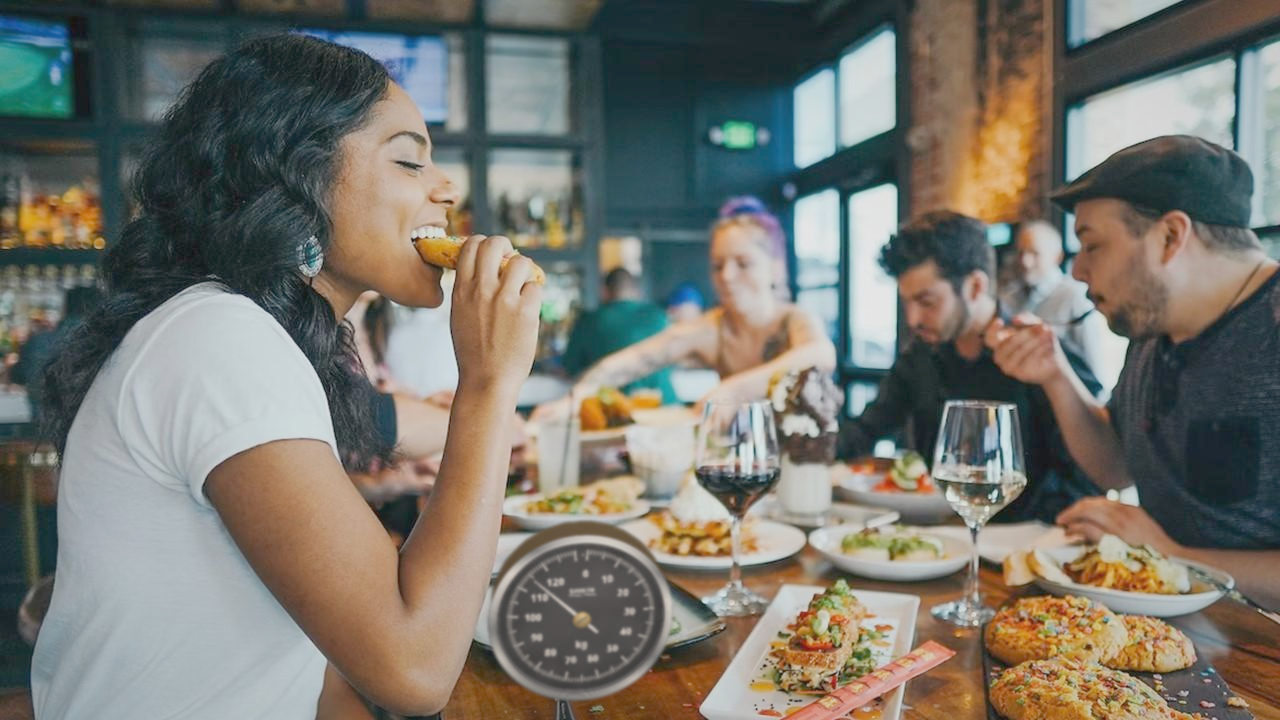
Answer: 115 kg
